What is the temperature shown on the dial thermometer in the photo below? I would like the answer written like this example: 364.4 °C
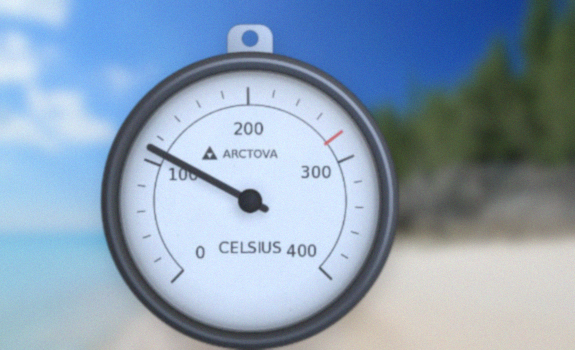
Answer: 110 °C
